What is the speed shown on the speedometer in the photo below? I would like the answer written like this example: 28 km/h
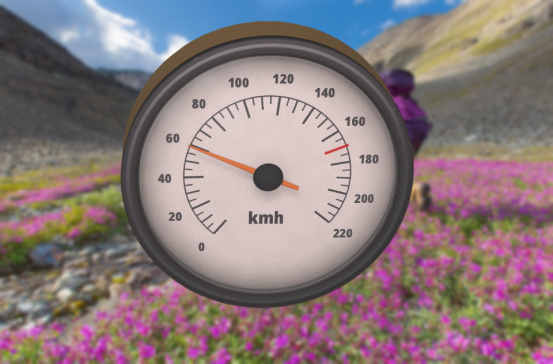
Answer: 60 km/h
